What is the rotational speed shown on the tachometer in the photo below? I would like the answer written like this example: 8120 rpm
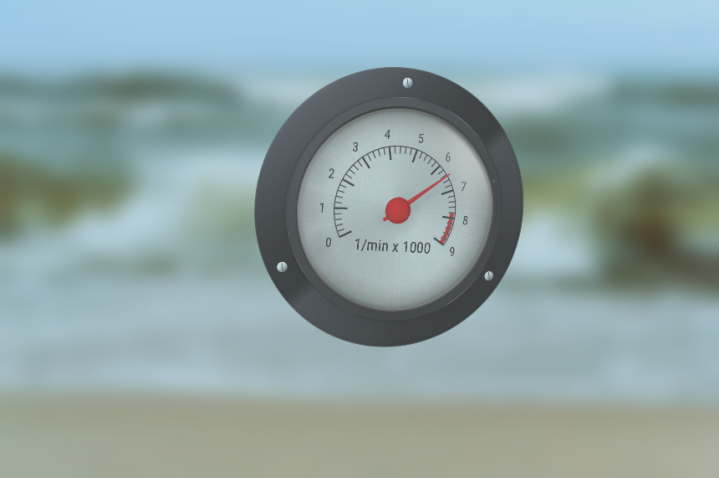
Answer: 6400 rpm
